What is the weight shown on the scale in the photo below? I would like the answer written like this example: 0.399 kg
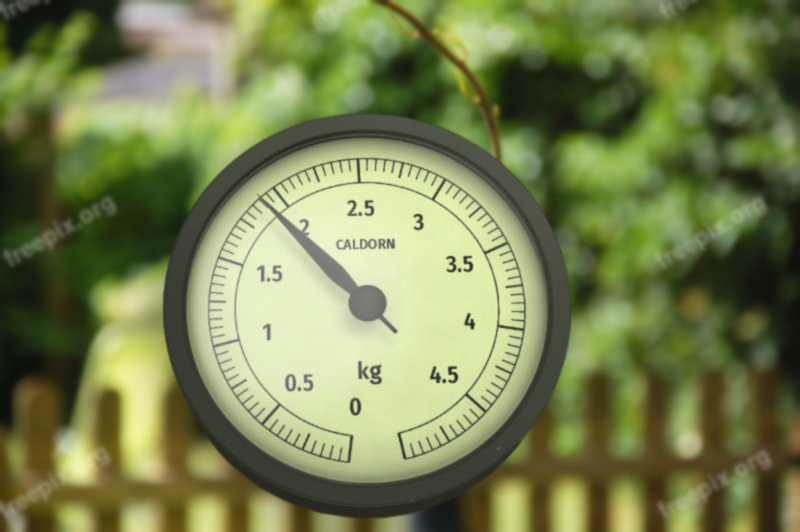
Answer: 1.9 kg
